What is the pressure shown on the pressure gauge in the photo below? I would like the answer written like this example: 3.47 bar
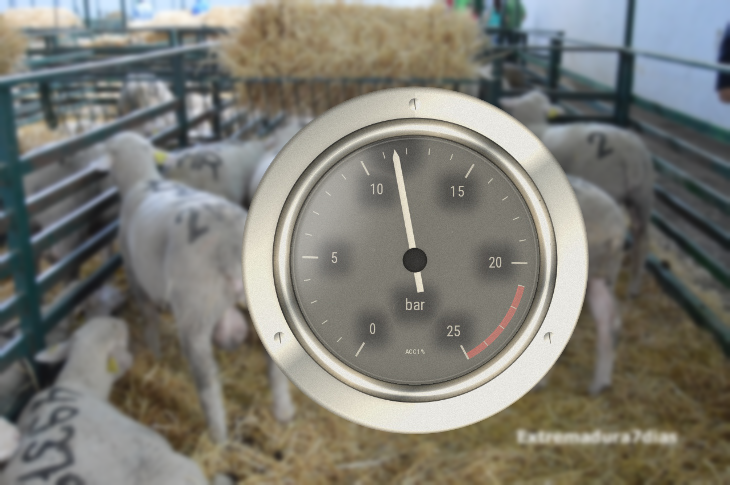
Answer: 11.5 bar
